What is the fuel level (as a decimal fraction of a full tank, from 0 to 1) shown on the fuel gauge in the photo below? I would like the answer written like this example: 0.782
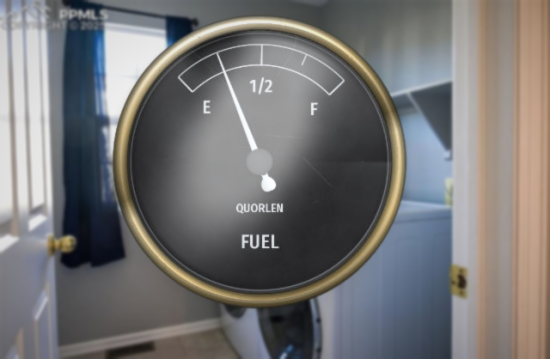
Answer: 0.25
